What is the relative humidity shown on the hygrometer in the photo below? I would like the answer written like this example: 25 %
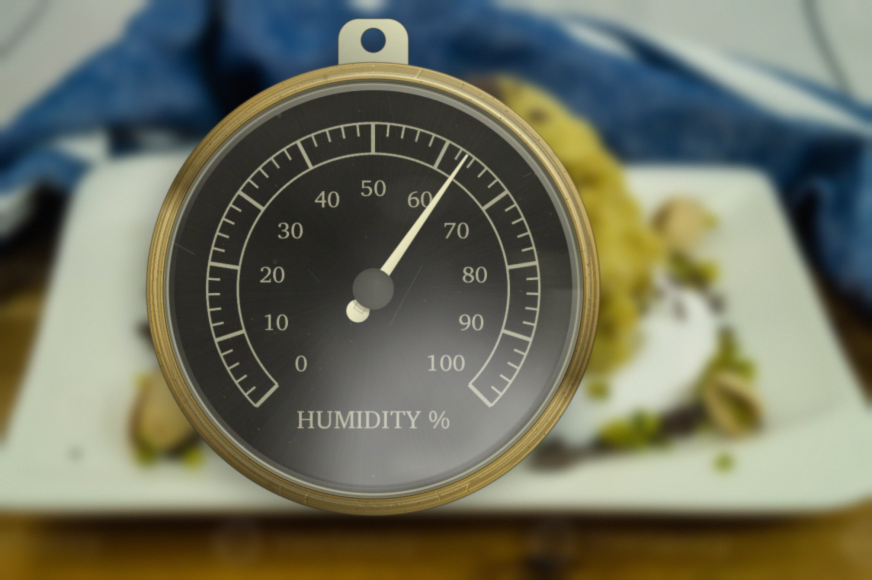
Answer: 63 %
